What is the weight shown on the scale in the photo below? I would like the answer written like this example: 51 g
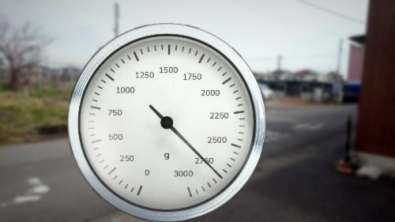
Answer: 2750 g
